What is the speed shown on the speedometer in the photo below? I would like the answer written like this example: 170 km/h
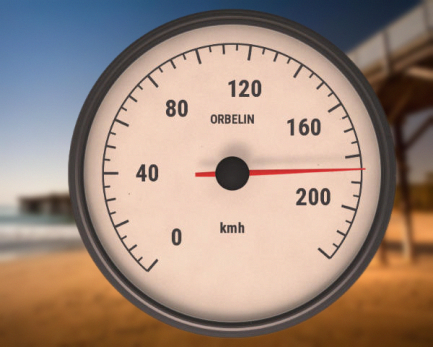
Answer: 185 km/h
